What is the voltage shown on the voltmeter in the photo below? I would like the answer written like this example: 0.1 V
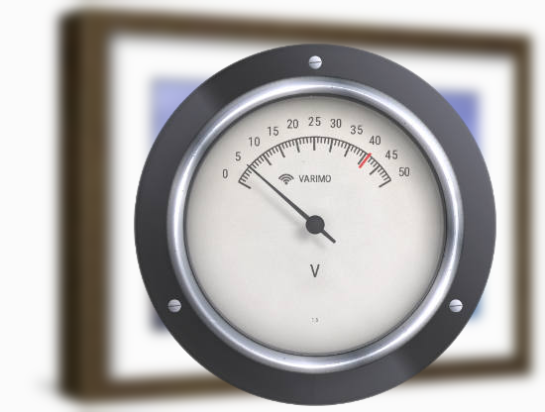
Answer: 5 V
